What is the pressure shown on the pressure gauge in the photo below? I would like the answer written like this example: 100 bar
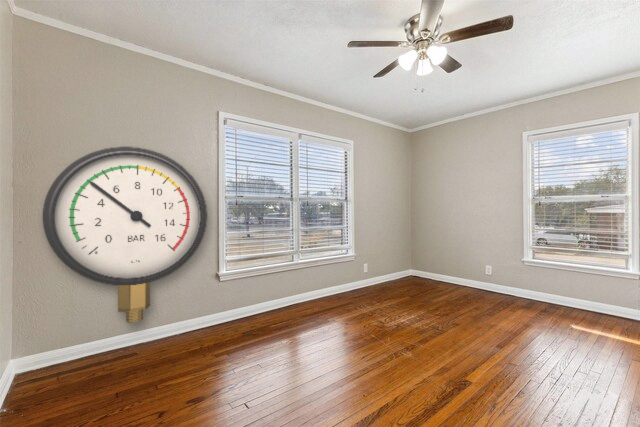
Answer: 5 bar
